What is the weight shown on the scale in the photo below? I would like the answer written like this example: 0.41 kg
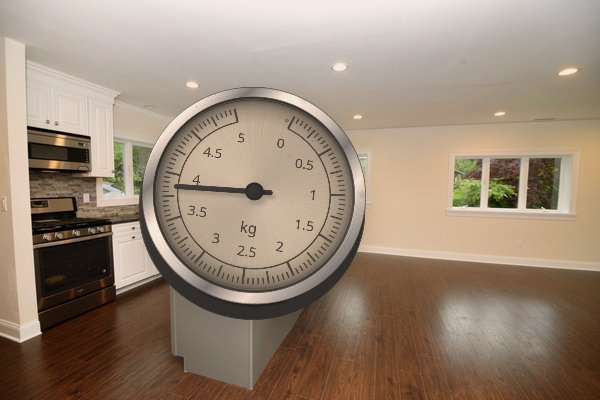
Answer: 3.85 kg
